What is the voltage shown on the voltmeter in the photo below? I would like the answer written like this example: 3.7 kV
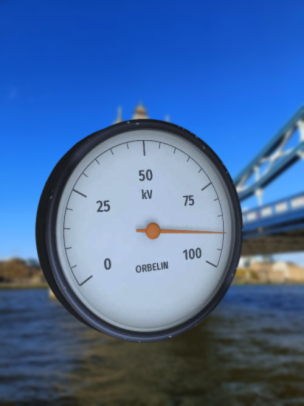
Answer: 90 kV
